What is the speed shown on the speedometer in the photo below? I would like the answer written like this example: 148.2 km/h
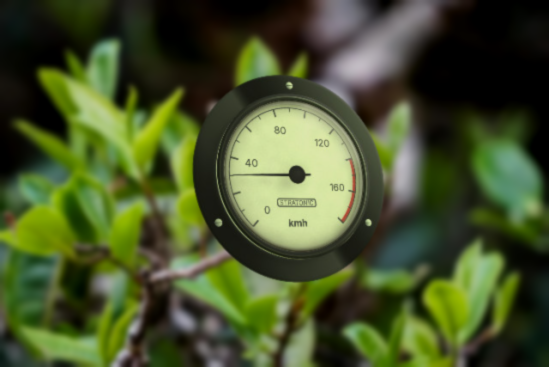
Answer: 30 km/h
